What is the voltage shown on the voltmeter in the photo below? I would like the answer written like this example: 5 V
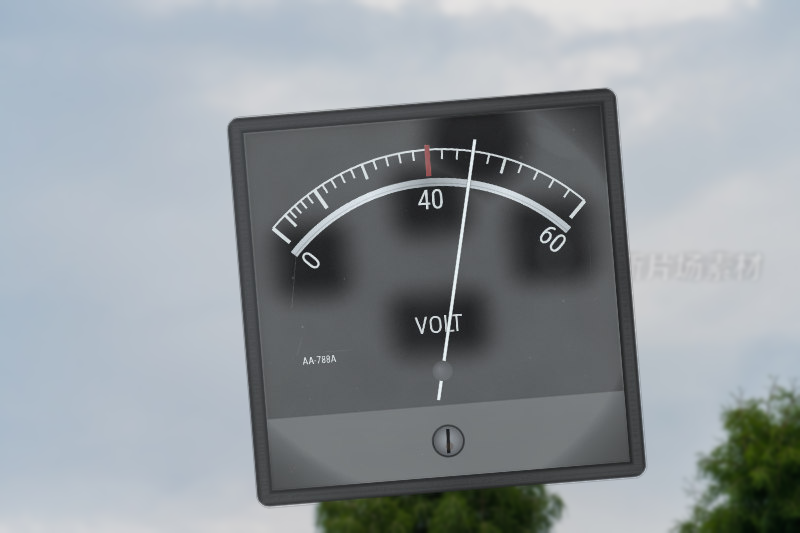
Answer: 46 V
